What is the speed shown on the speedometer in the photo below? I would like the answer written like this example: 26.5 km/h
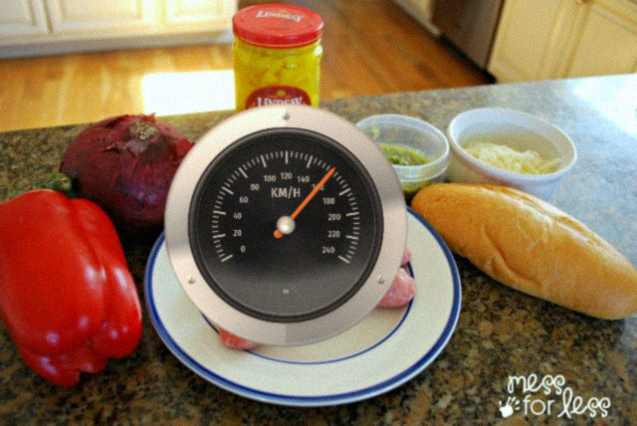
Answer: 160 km/h
